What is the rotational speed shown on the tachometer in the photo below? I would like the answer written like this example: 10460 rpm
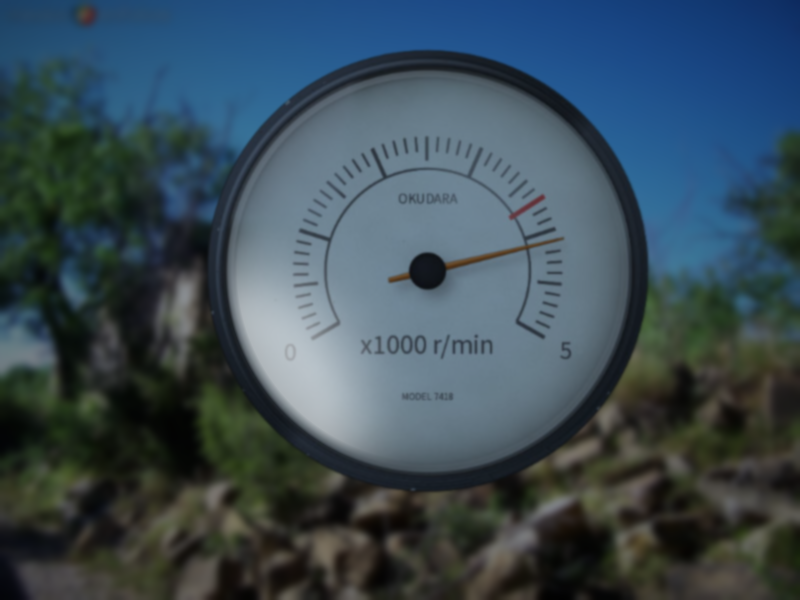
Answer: 4100 rpm
